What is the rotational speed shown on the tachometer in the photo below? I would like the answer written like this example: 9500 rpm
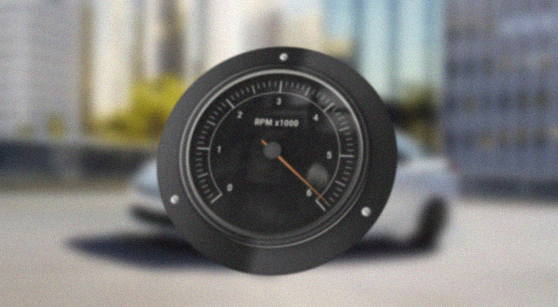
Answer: 5900 rpm
